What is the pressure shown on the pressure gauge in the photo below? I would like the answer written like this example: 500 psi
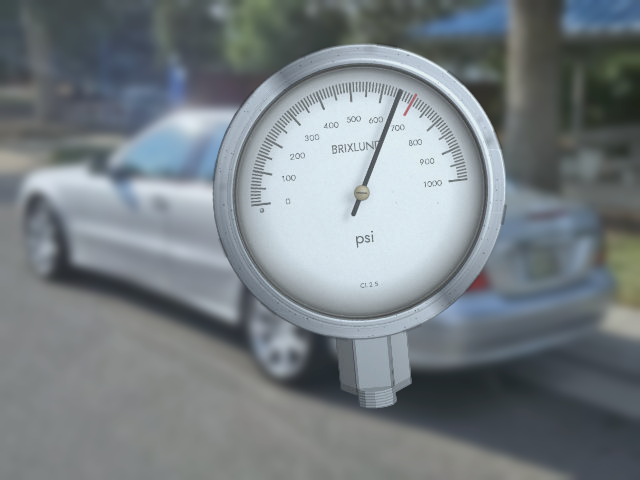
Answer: 650 psi
